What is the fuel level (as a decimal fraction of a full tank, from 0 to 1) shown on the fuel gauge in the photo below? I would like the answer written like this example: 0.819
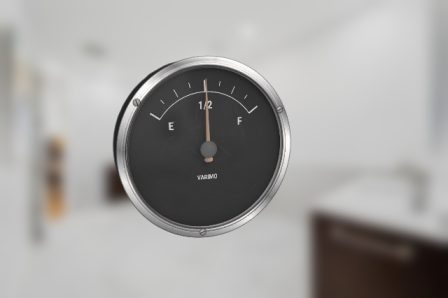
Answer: 0.5
